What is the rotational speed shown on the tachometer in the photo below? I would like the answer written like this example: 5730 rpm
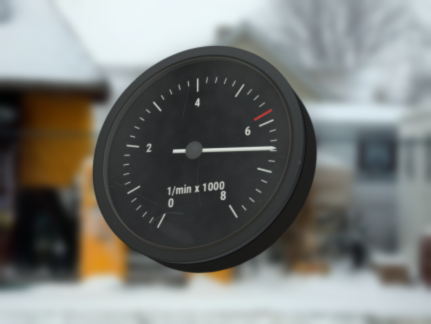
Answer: 6600 rpm
